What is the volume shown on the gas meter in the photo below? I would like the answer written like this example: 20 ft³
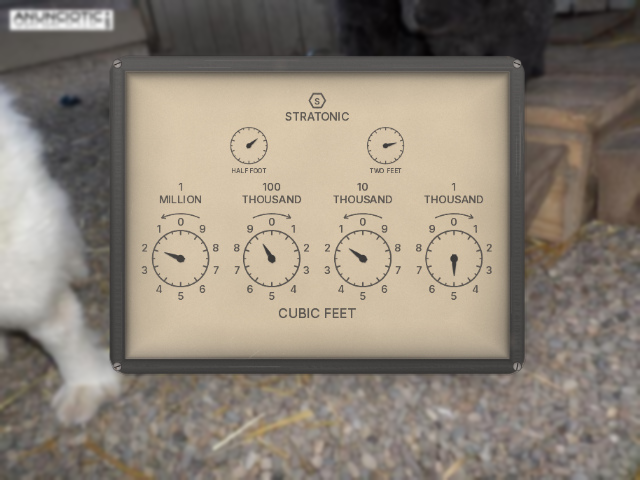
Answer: 191500 ft³
